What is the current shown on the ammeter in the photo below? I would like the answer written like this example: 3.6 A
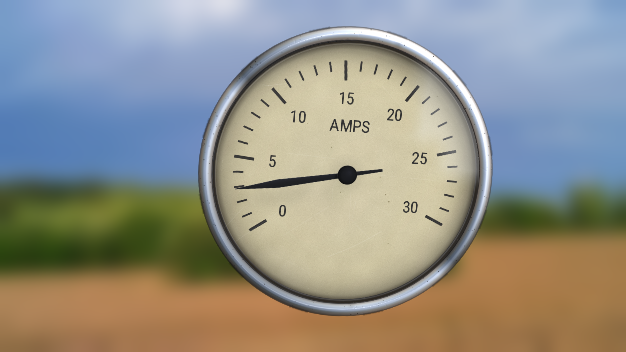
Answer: 3 A
